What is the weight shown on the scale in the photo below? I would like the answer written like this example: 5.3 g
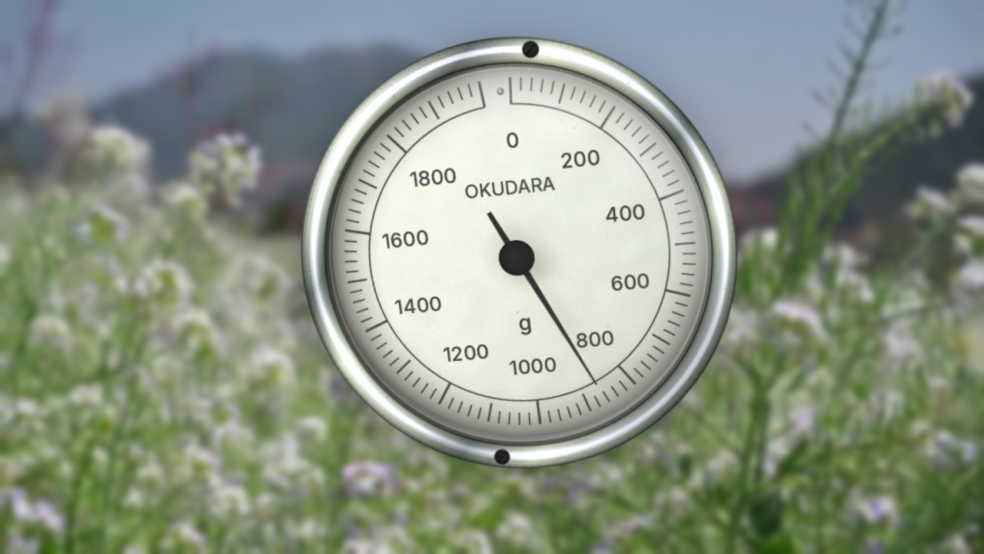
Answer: 860 g
